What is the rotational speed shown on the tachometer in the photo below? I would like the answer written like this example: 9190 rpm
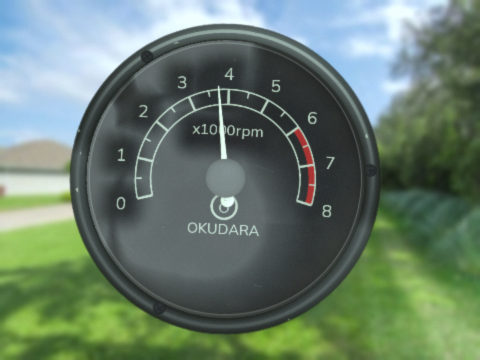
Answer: 3750 rpm
